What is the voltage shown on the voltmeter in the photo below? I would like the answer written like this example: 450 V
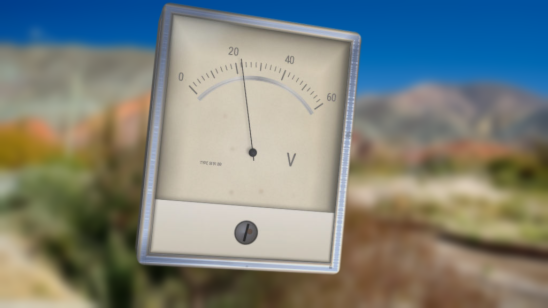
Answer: 22 V
